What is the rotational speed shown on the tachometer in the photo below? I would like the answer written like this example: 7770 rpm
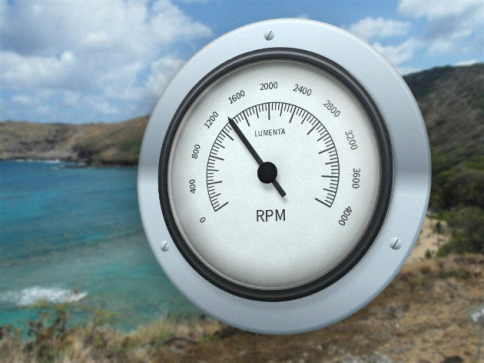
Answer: 1400 rpm
